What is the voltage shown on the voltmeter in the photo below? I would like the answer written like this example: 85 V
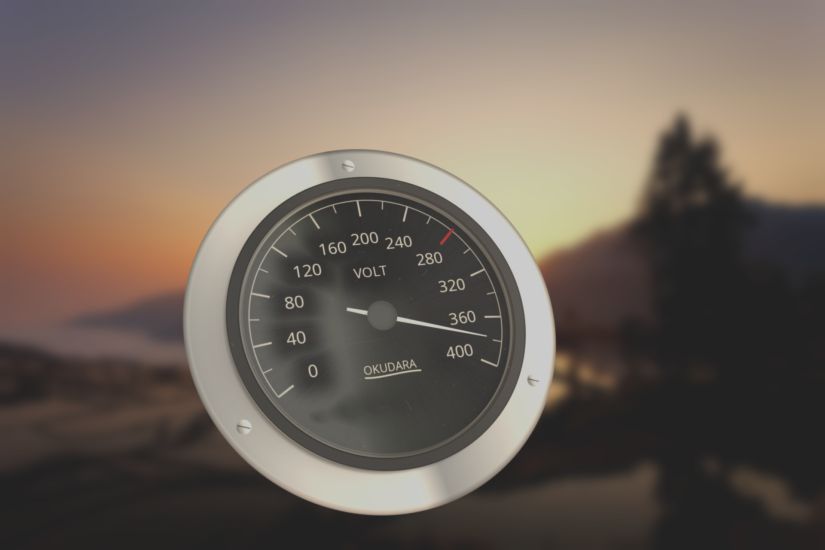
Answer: 380 V
